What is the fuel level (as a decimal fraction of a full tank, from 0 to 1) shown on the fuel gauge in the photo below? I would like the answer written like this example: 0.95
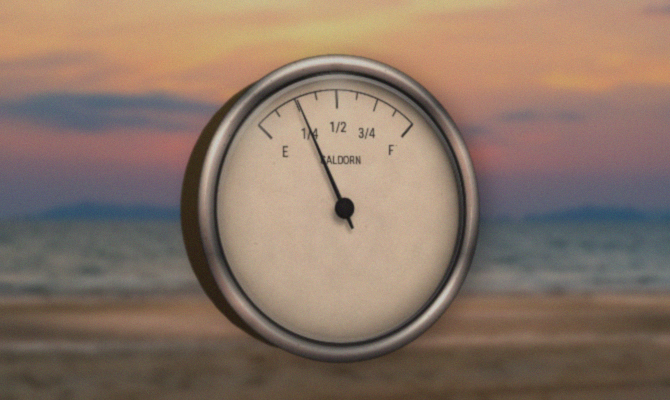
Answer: 0.25
